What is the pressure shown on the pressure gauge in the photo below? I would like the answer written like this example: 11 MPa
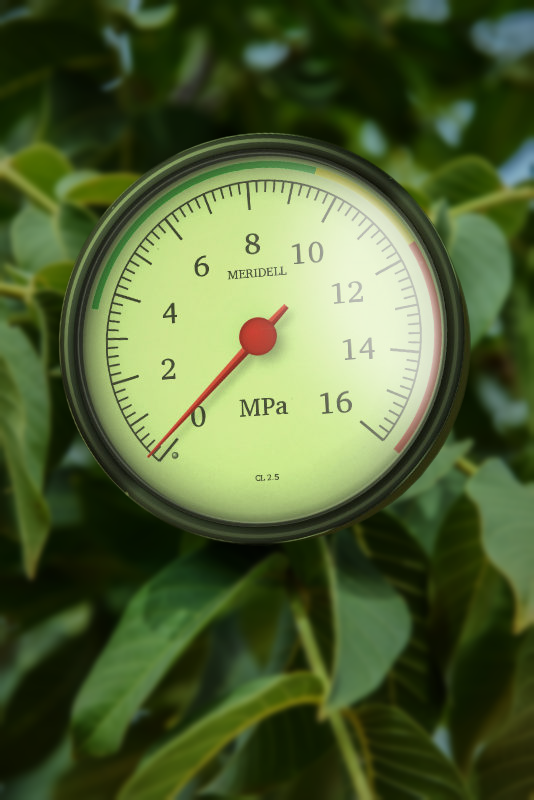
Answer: 0.2 MPa
